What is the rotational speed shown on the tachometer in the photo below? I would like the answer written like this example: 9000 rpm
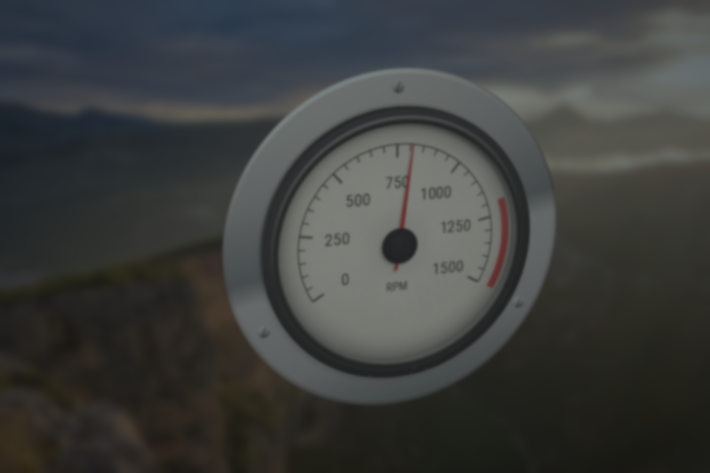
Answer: 800 rpm
